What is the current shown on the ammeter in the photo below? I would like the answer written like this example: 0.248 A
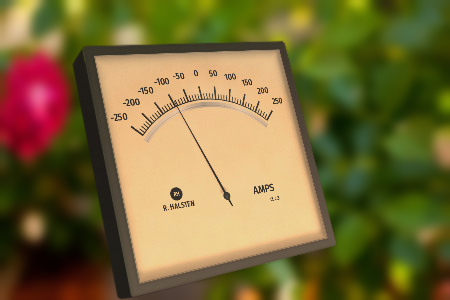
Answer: -100 A
